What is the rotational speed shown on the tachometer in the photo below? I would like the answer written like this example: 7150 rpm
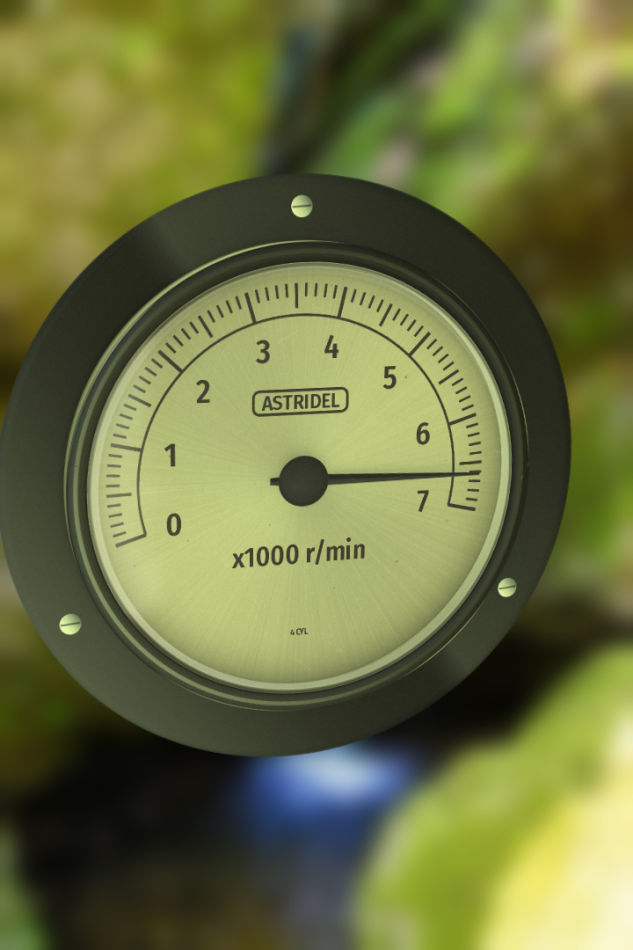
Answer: 6600 rpm
